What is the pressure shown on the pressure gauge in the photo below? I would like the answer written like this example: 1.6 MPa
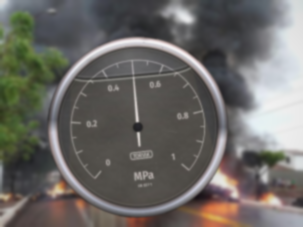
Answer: 0.5 MPa
